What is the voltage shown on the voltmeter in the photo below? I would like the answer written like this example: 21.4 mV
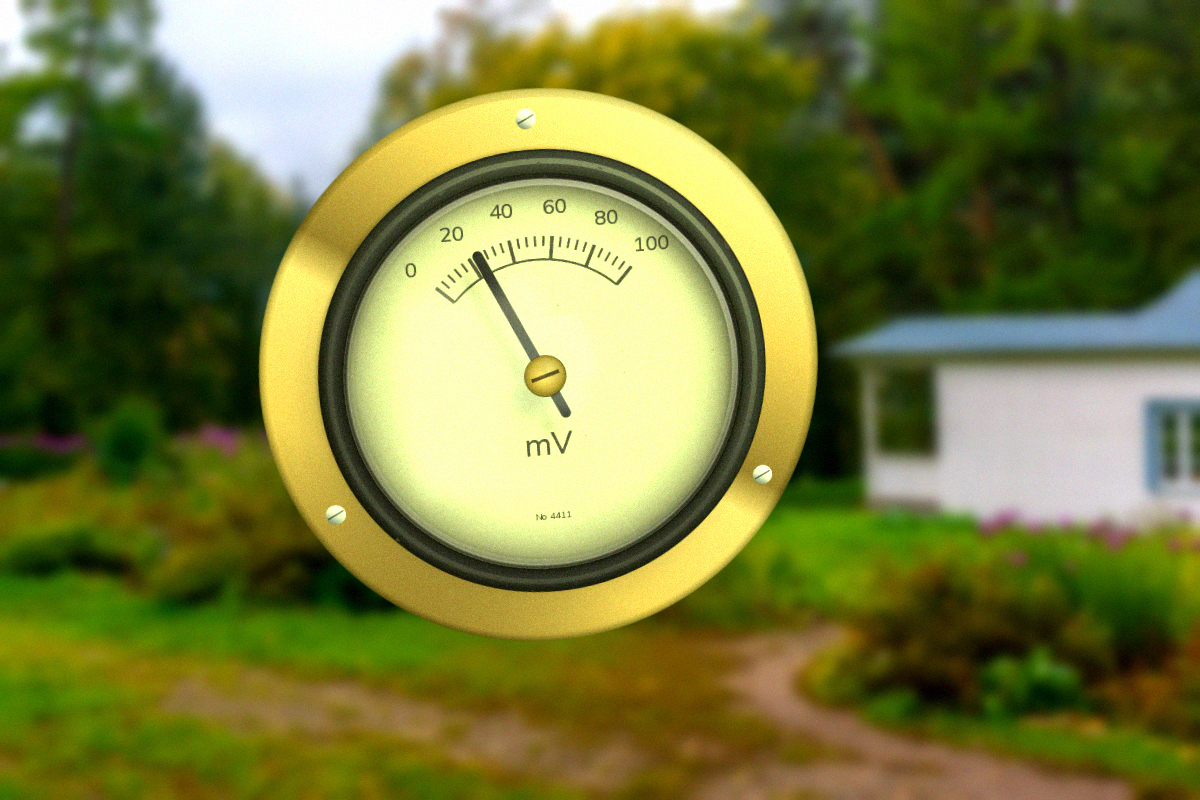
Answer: 24 mV
